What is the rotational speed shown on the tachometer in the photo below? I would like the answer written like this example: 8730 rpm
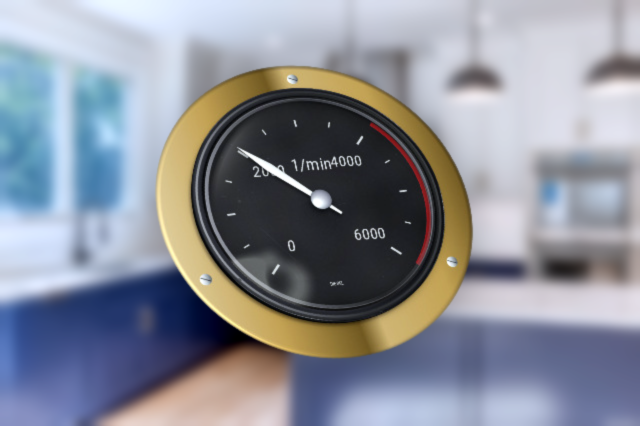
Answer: 2000 rpm
